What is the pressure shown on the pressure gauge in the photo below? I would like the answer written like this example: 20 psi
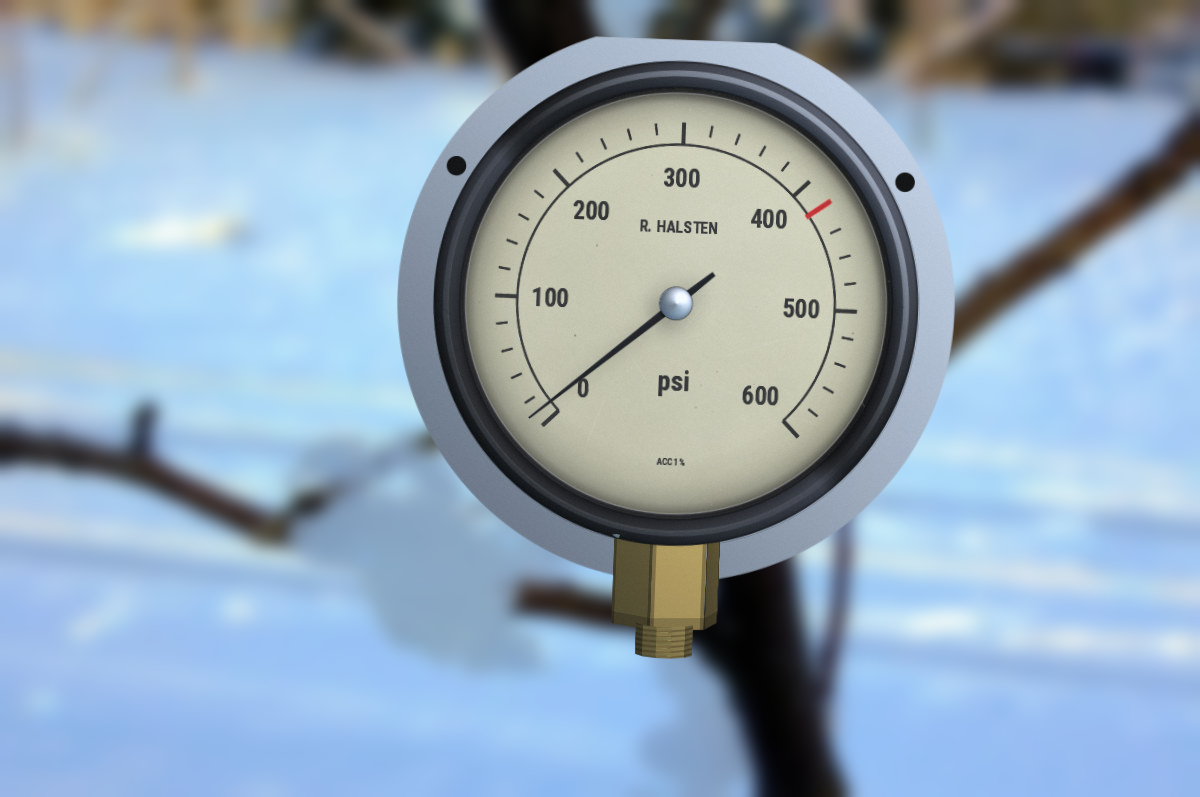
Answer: 10 psi
